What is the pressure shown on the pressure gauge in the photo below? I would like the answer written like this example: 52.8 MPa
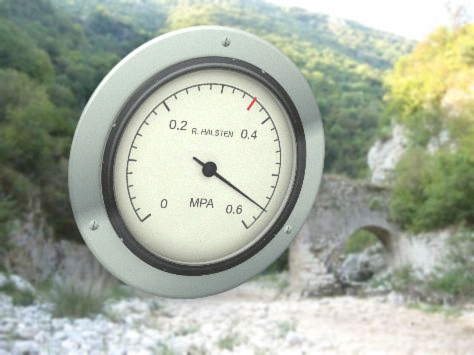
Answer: 0.56 MPa
